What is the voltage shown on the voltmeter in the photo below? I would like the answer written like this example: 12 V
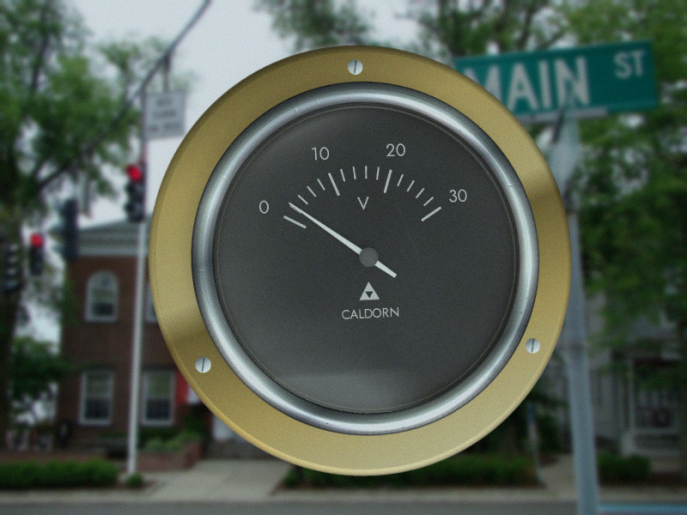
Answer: 2 V
